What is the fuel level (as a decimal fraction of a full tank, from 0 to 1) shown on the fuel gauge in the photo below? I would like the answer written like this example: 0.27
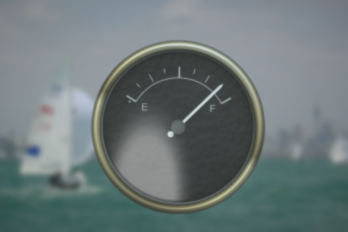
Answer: 0.875
